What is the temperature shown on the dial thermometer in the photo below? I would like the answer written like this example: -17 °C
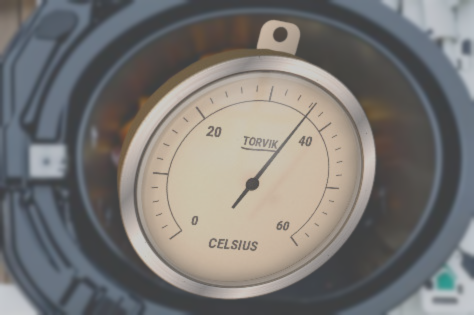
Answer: 36 °C
